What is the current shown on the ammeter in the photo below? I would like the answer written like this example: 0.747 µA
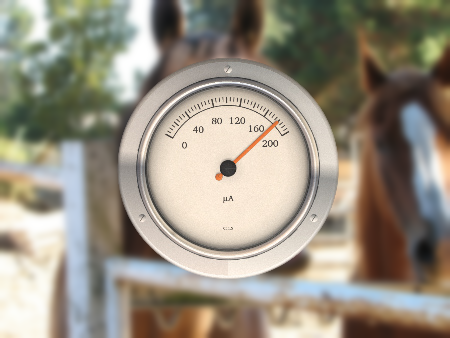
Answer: 180 µA
